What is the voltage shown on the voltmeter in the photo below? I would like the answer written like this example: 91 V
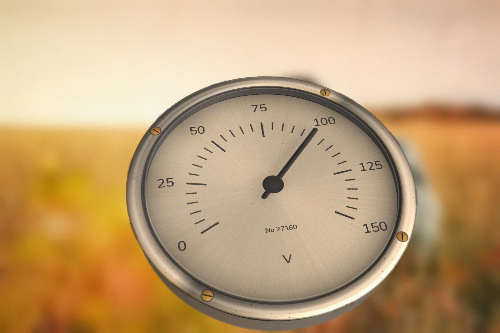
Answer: 100 V
